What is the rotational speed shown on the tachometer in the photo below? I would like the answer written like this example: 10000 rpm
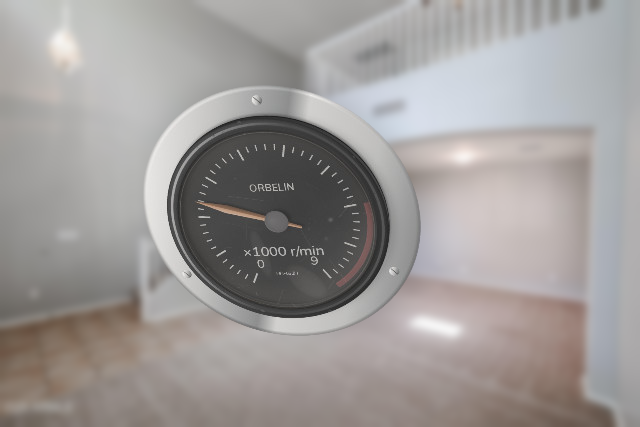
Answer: 2400 rpm
